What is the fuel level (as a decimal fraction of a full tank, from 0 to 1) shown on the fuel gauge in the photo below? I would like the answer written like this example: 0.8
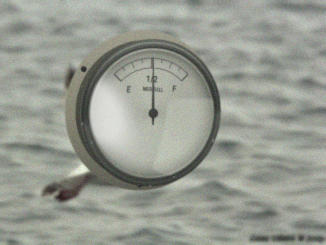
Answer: 0.5
